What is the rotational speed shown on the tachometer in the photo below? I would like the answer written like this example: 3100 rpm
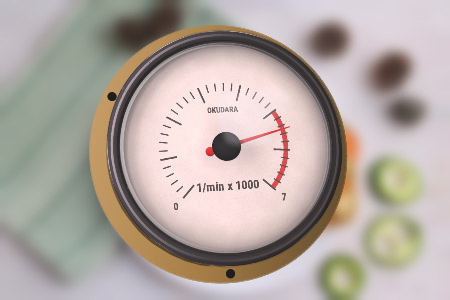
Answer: 5500 rpm
